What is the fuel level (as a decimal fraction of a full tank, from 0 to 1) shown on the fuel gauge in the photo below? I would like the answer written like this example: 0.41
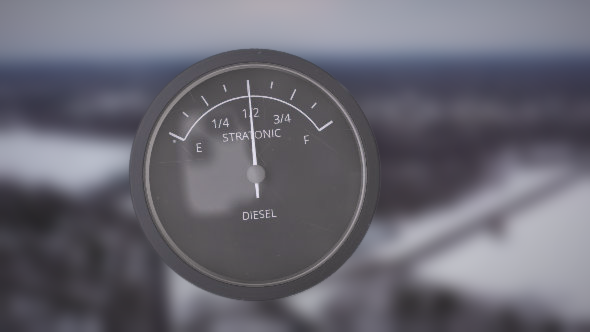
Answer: 0.5
